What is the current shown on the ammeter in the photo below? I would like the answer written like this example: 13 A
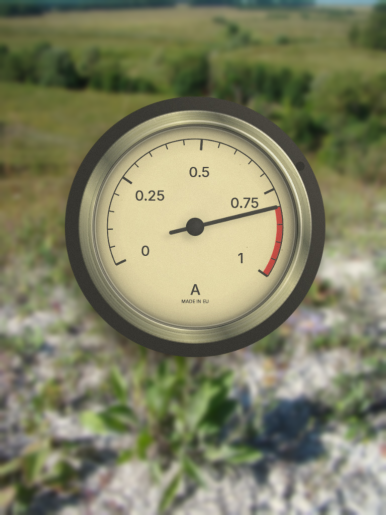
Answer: 0.8 A
